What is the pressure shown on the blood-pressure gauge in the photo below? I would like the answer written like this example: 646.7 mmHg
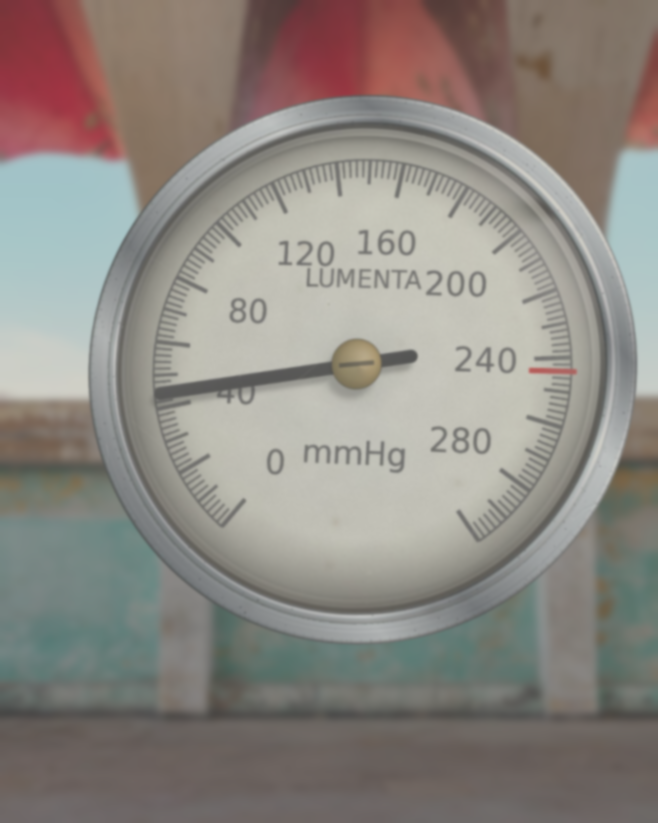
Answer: 44 mmHg
